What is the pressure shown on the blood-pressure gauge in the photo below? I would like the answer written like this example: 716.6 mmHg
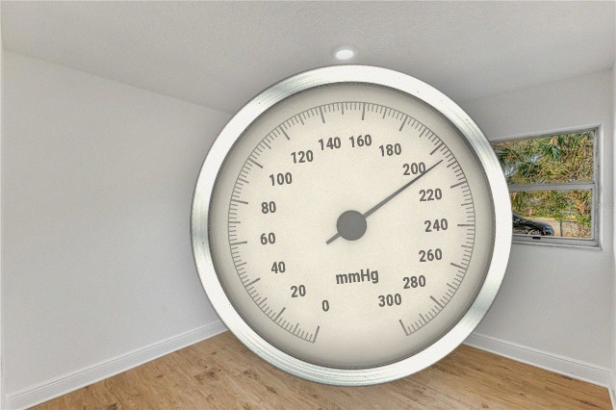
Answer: 206 mmHg
